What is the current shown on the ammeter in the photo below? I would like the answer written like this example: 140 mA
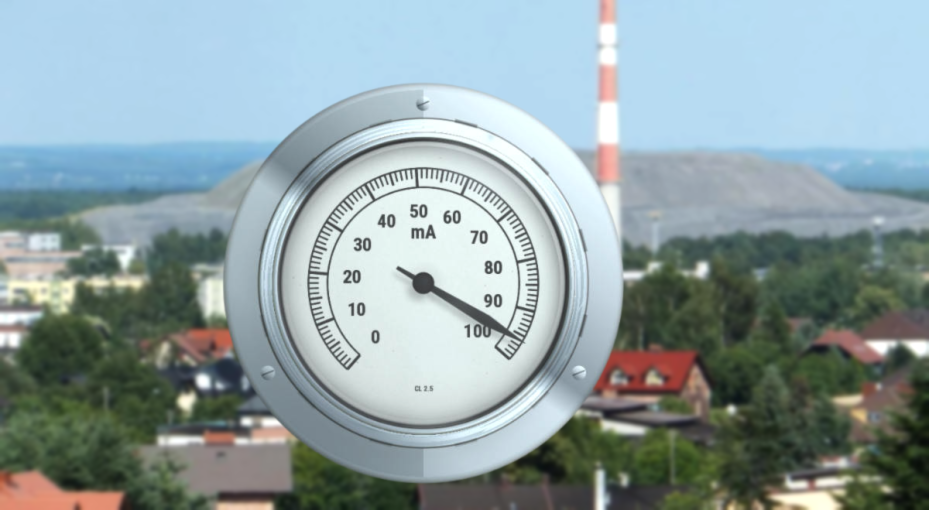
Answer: 96 mA
